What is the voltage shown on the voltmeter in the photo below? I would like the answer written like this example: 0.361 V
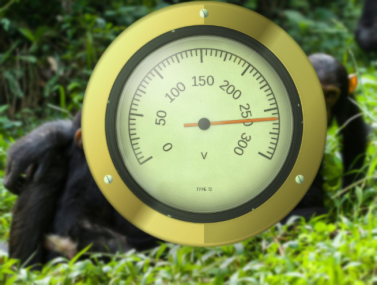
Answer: 260 V
